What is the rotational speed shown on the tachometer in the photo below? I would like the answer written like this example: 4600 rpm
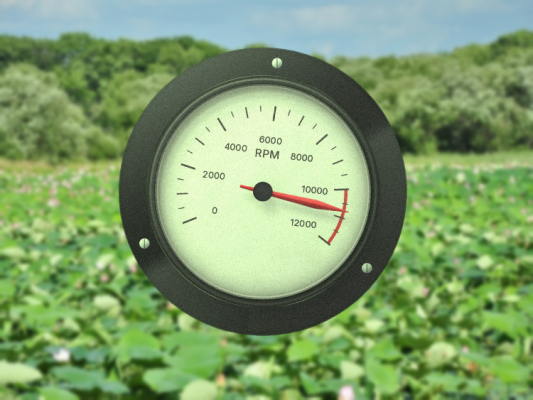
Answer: 10750 rpm
